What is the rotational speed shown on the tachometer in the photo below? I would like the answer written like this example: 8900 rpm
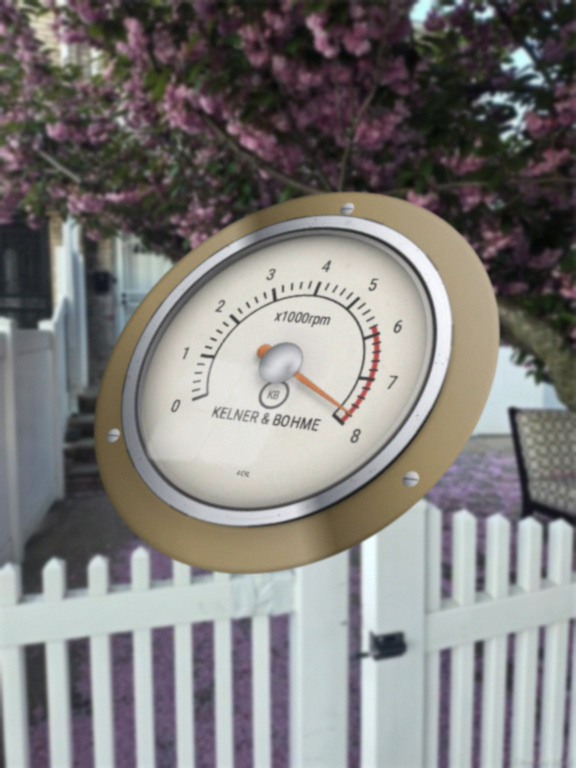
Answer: 7800 rpm
